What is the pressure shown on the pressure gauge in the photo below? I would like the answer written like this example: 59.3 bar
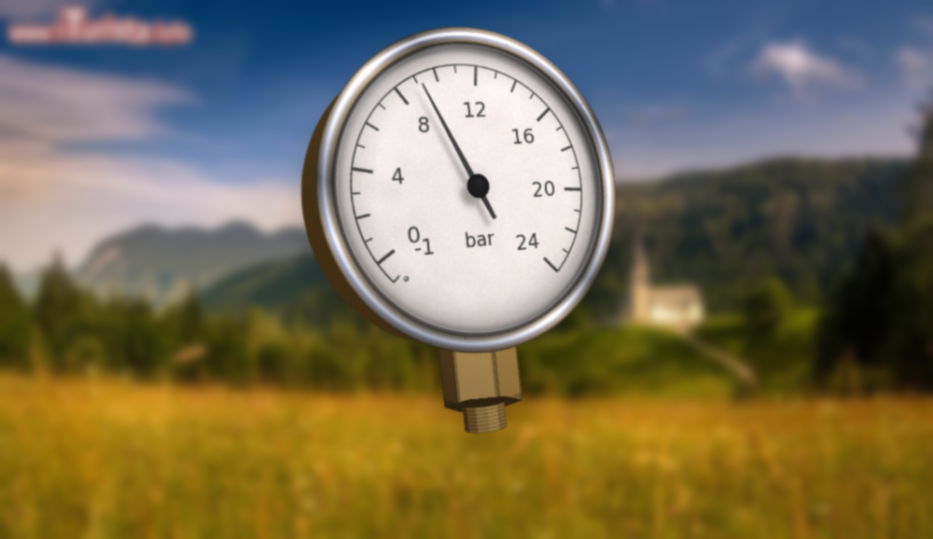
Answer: 9 bar
